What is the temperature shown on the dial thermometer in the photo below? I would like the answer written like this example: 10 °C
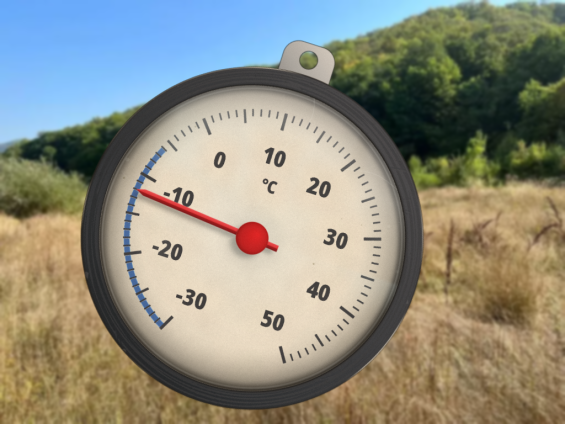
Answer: -12 °C
